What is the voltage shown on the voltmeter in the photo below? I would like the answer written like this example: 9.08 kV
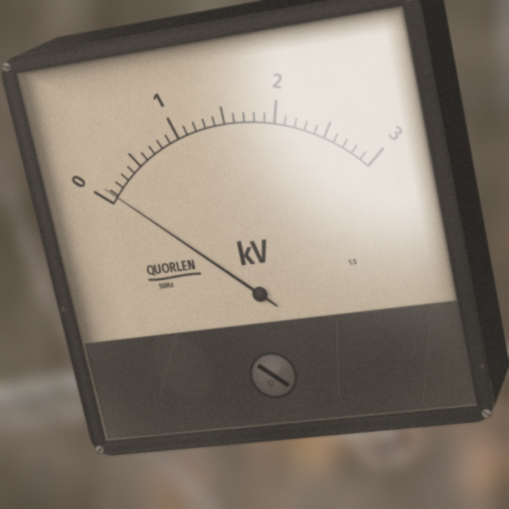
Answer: 0.1 kV
